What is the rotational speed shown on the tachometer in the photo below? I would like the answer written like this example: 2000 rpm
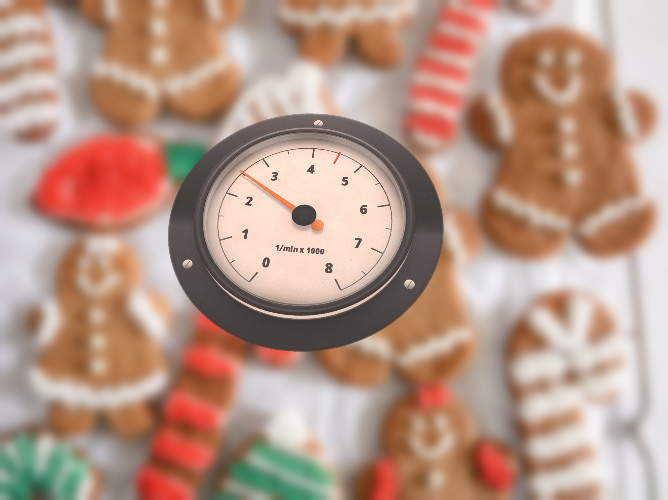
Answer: 2500 rpm
